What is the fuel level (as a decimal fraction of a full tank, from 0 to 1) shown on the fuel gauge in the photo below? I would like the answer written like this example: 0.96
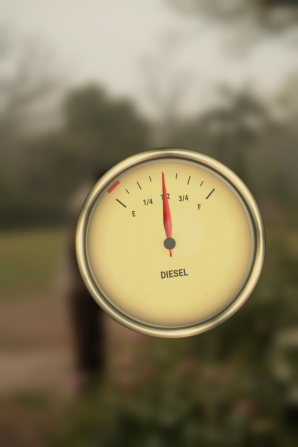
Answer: 0.5
